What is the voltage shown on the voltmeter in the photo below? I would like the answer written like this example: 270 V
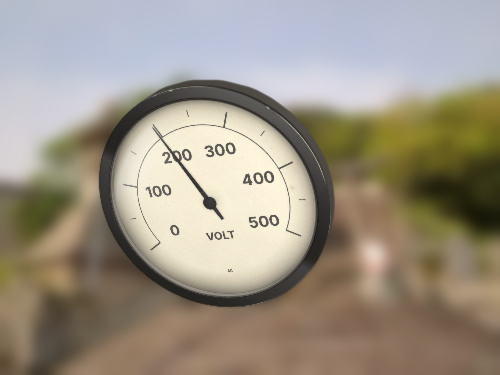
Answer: 200 V
